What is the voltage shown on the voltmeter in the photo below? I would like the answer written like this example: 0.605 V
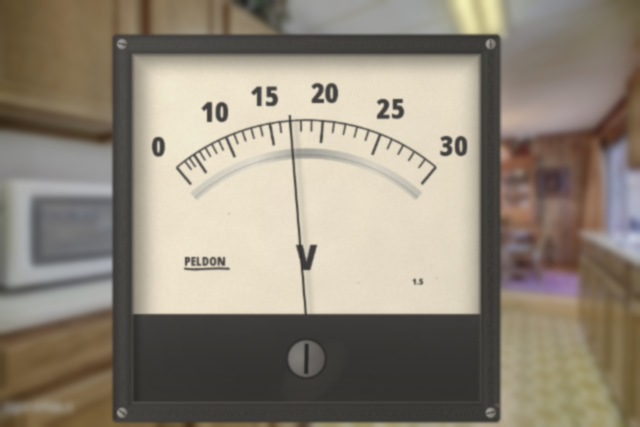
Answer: 17 V
